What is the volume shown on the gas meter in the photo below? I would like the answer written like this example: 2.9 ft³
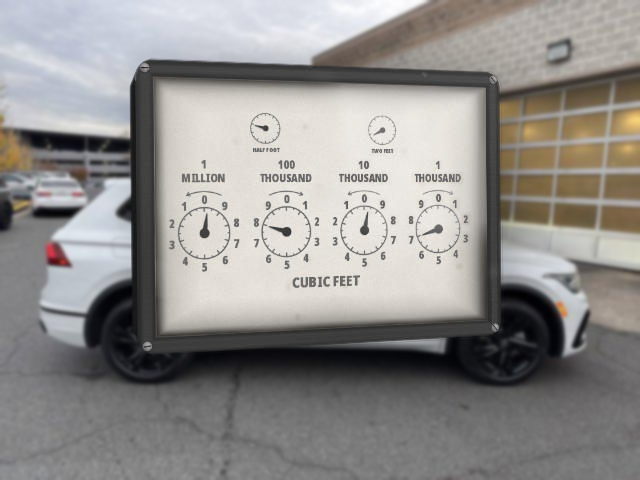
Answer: 979700 ft³
